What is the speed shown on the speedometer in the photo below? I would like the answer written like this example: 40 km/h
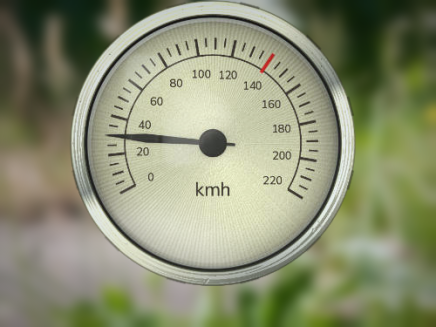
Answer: 30 km/h
